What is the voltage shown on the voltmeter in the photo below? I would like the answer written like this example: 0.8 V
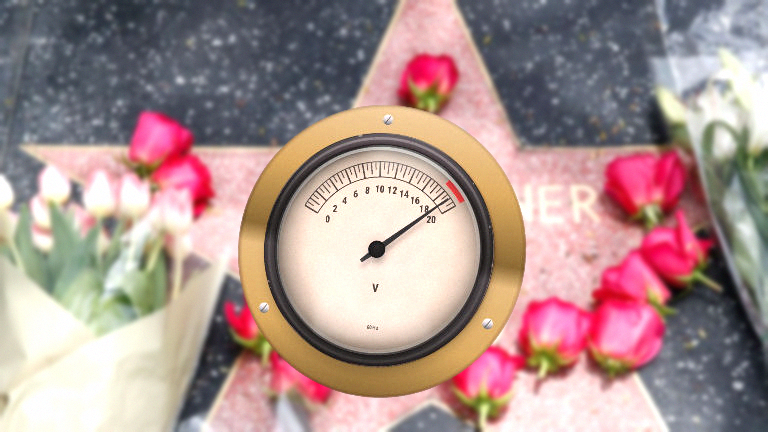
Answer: 19 V
